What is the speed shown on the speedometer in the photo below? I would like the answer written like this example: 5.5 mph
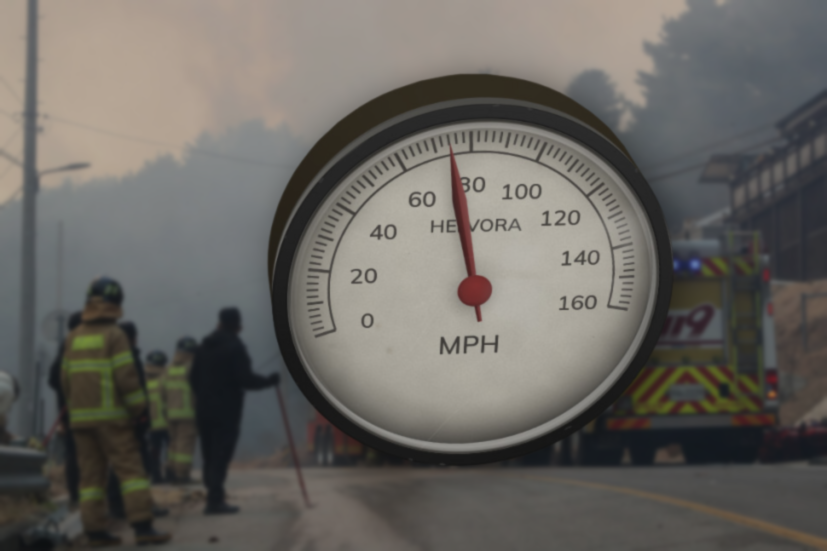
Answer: 74 mph
